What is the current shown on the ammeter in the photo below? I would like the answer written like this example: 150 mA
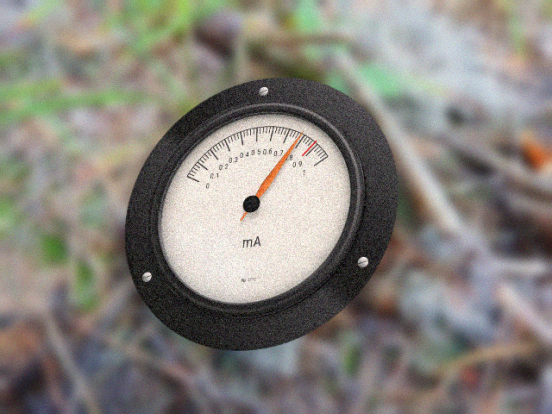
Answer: 0.8 mA
